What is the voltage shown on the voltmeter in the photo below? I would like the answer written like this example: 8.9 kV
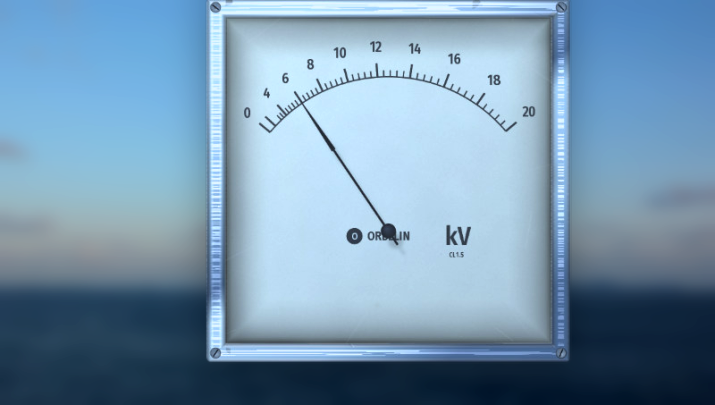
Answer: 6 kV
